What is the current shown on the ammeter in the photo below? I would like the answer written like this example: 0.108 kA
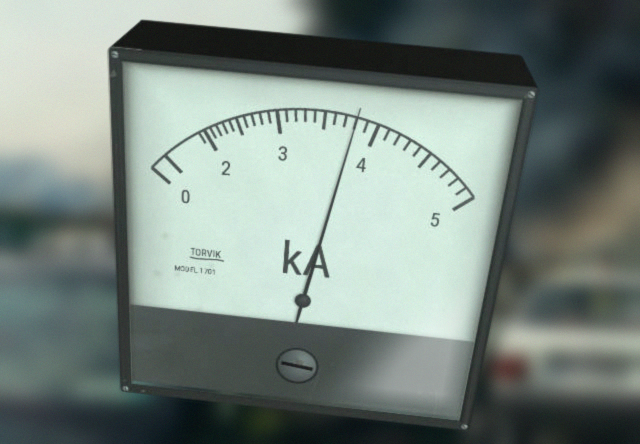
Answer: 3.8 kA
